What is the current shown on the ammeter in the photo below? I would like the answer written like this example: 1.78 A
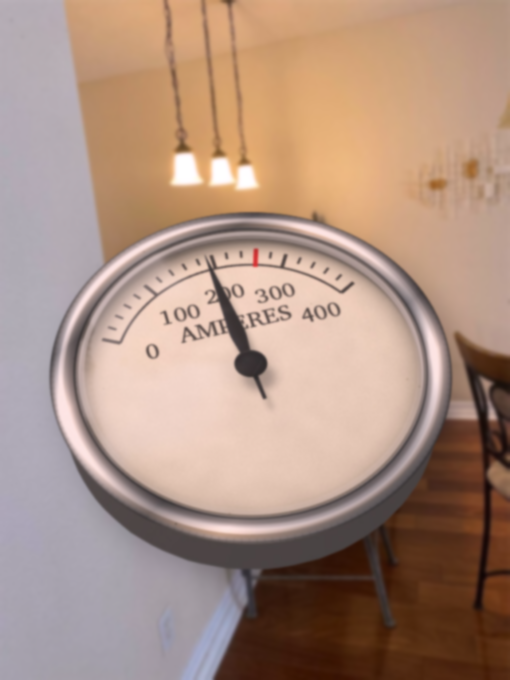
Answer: 190 A
